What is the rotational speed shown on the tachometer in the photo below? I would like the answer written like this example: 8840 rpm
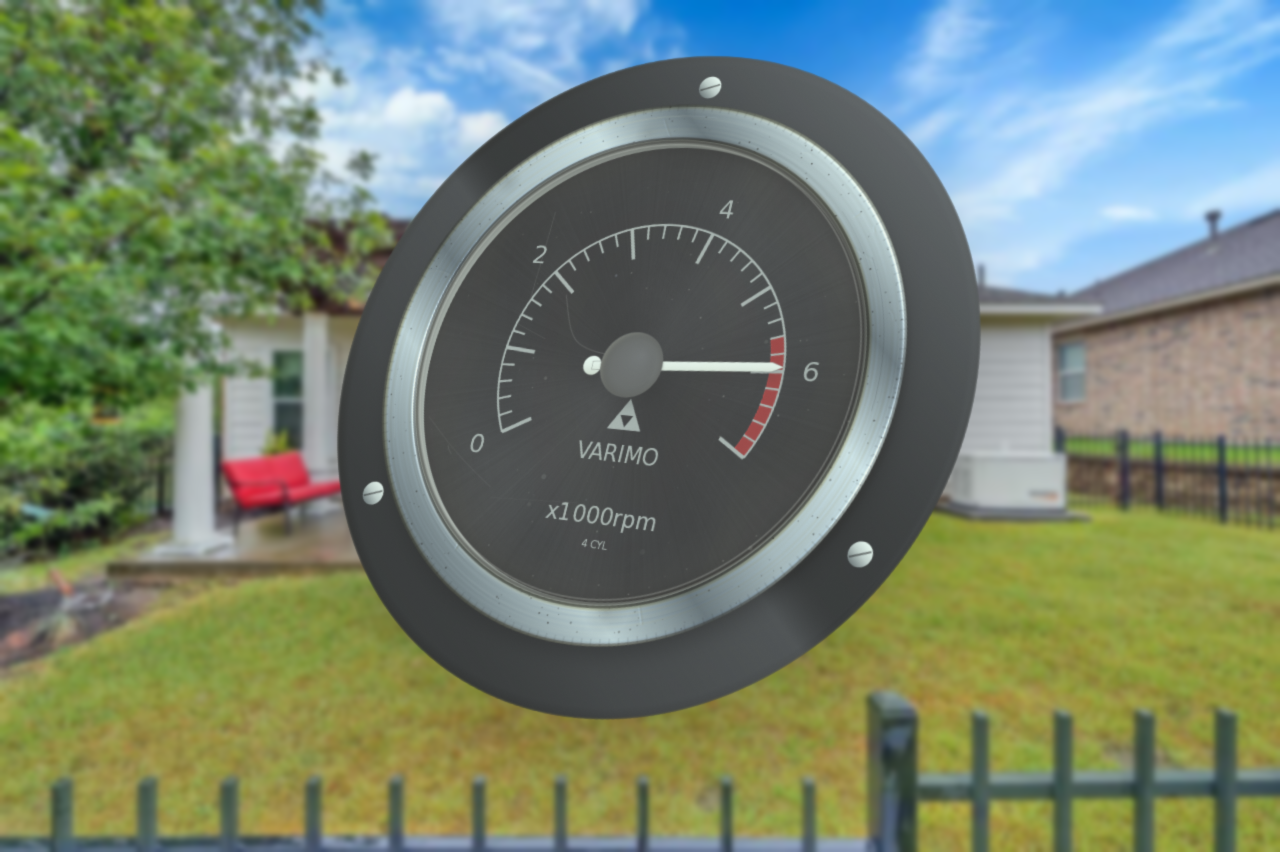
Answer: 6000 rpm
